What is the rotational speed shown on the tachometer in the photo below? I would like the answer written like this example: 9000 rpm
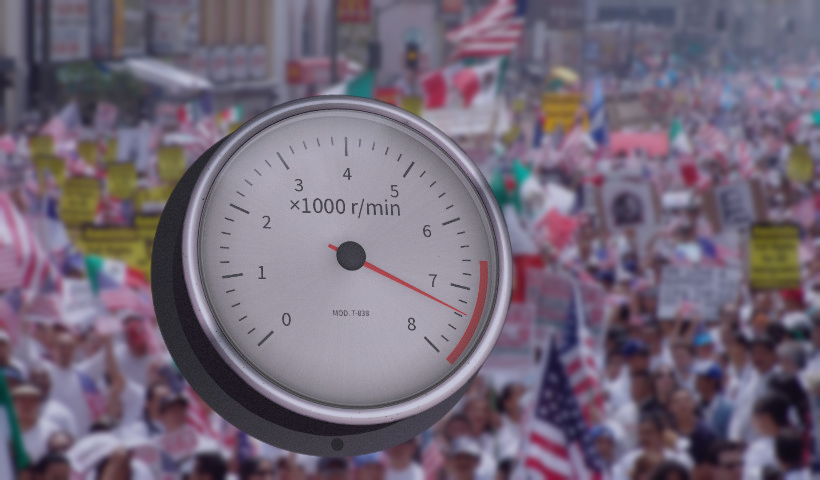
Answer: 7400 rpm
